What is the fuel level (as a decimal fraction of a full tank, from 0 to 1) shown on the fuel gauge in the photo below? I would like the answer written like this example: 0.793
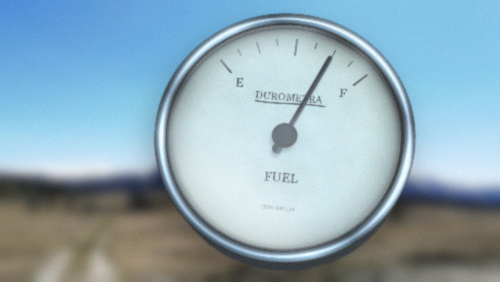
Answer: 0.75
